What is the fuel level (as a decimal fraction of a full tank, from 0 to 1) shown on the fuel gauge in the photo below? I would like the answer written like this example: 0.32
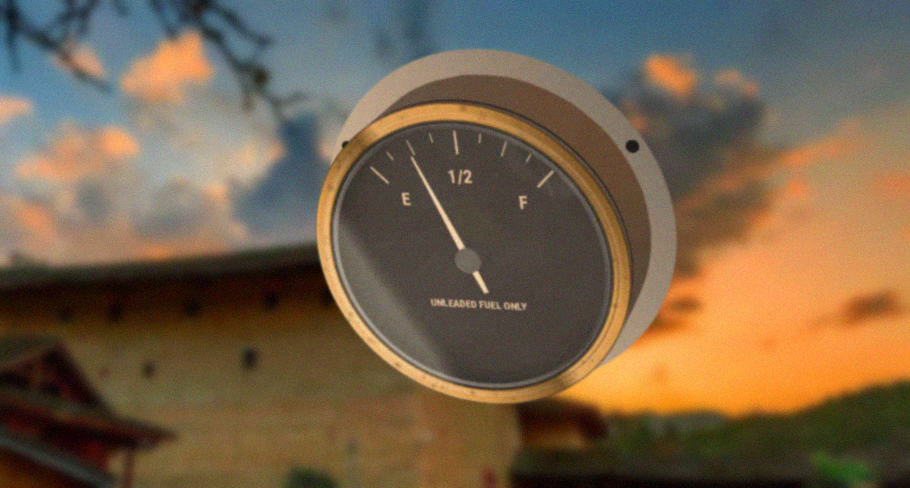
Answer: 0.25
